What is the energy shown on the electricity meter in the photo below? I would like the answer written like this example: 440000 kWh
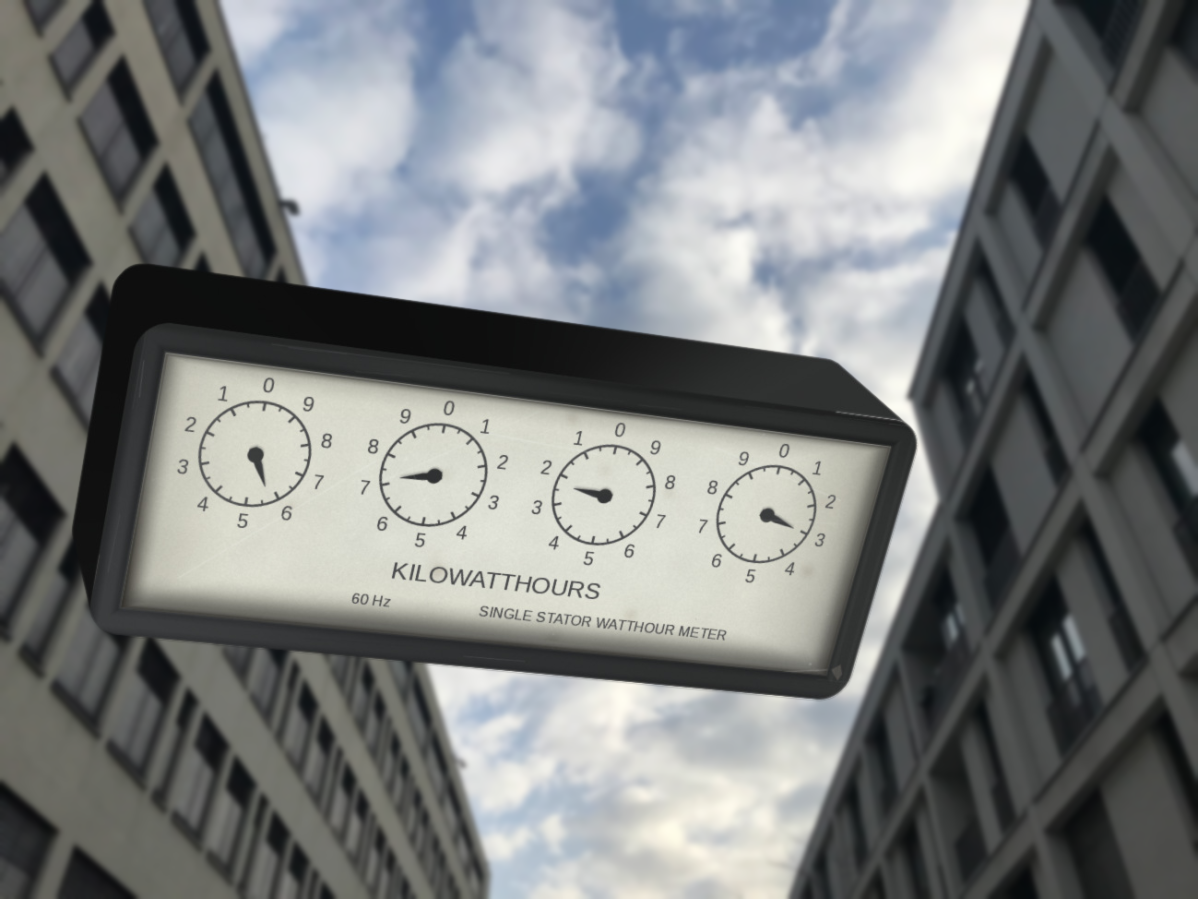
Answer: 5723 kWh
